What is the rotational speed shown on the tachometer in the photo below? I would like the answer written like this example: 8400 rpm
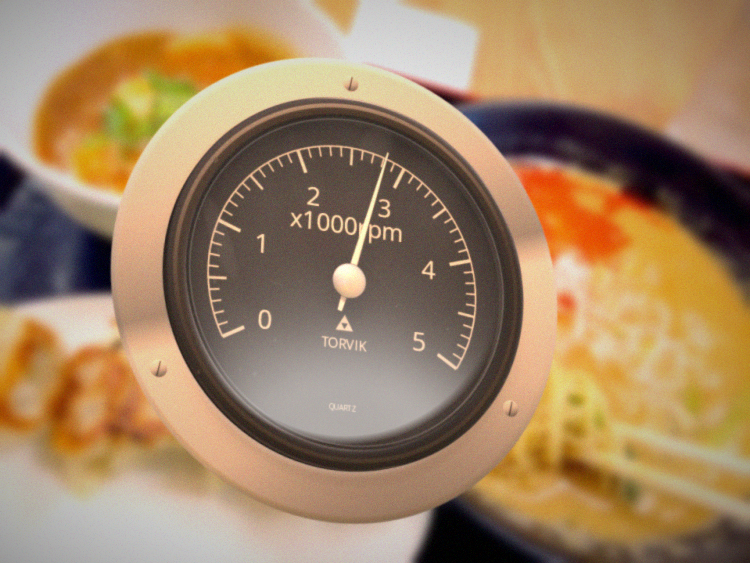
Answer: 2800 rpm
